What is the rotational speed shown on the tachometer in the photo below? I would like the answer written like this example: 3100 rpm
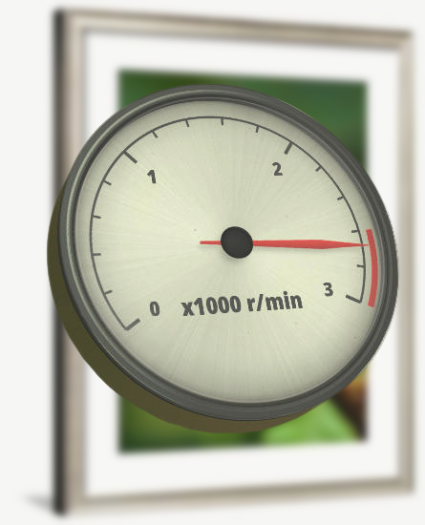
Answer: 2700 rpm
